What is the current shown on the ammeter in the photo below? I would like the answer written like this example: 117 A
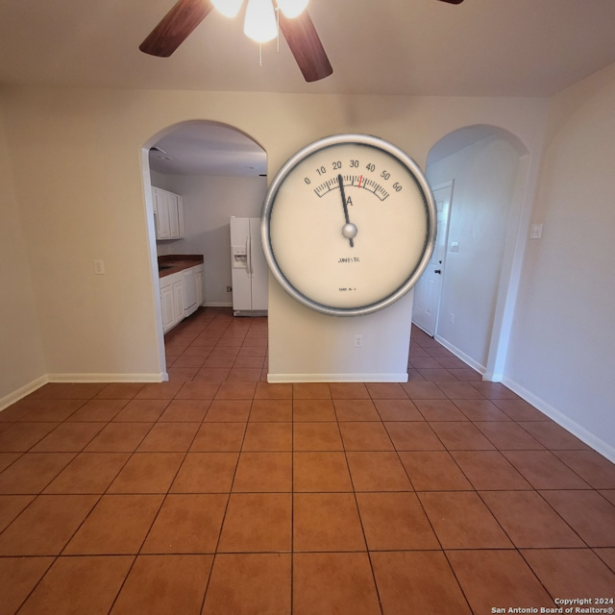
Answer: 20 A
